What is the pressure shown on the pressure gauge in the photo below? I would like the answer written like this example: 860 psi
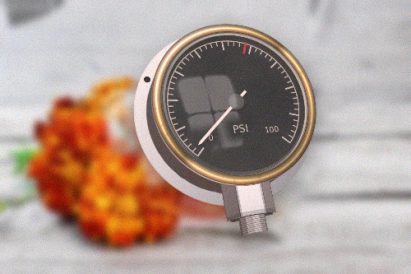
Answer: 2 psi
